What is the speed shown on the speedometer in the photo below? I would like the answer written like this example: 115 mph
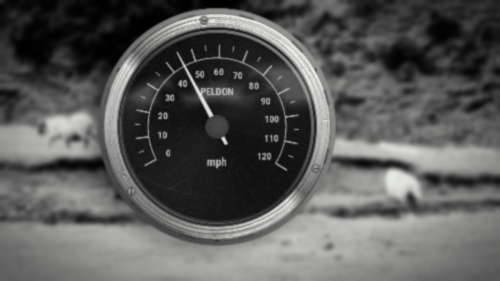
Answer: 45 mph
